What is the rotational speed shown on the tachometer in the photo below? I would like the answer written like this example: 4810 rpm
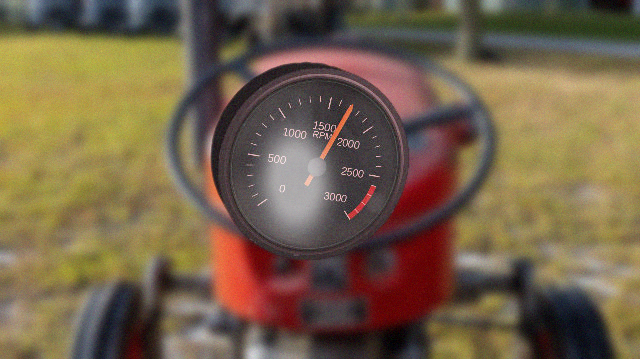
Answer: 1700 rpm
